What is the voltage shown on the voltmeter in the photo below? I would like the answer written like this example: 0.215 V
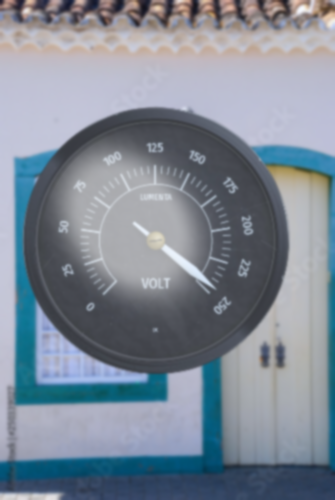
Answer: 245 V
